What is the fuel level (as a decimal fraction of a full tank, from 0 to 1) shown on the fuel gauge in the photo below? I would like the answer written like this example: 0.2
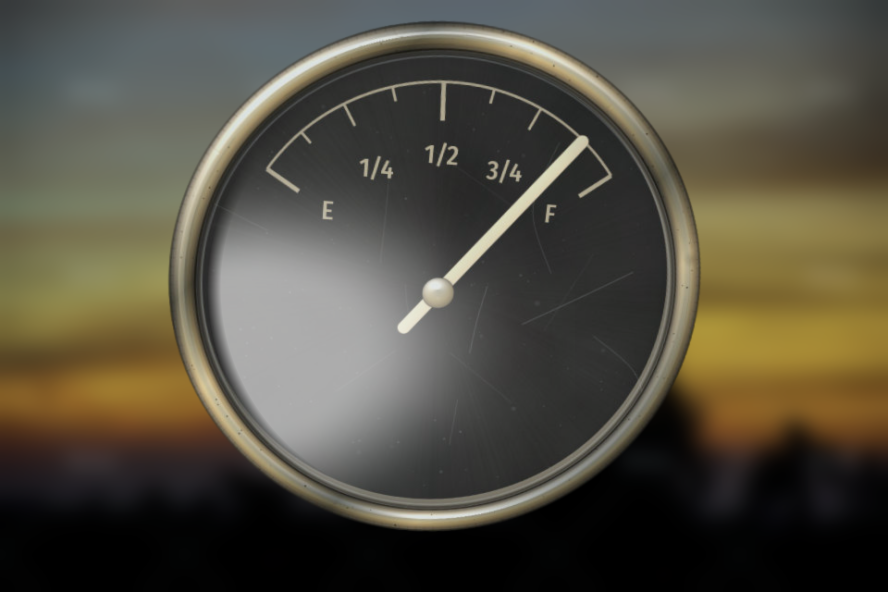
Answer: 0.875
